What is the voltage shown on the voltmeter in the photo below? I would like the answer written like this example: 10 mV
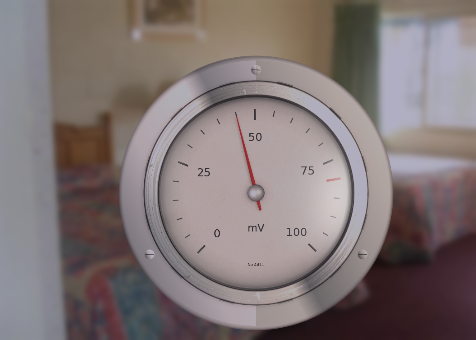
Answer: 45 mV
